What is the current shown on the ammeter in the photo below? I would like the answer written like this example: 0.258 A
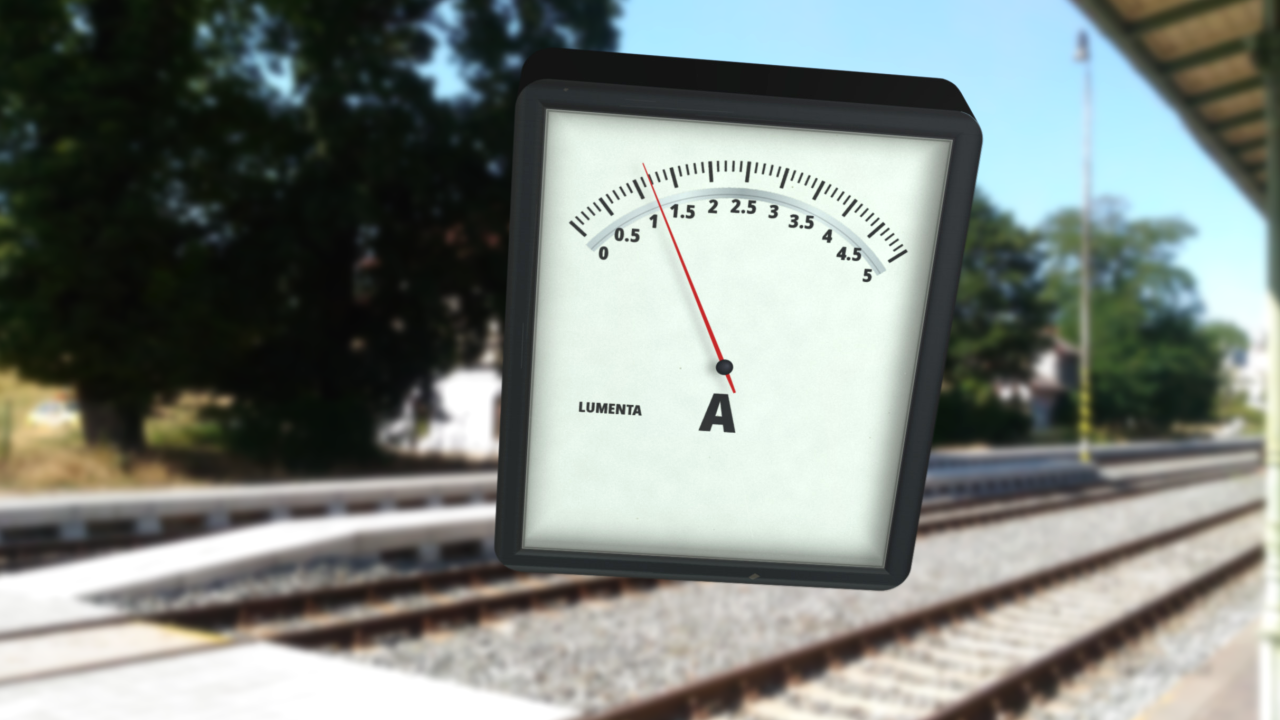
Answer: 1.2 A
